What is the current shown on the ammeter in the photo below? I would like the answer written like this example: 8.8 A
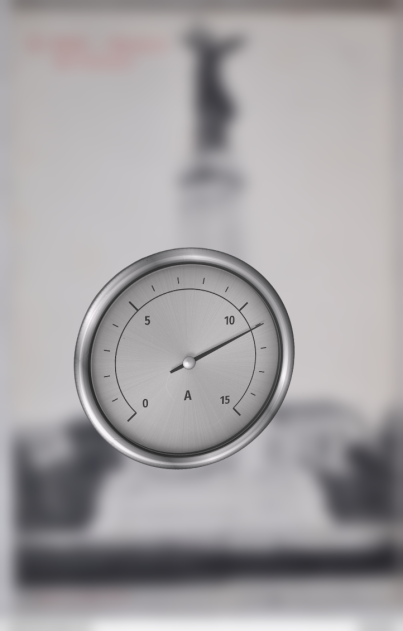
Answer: 11 A
